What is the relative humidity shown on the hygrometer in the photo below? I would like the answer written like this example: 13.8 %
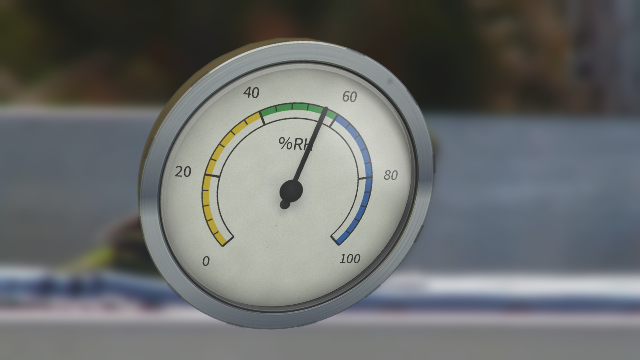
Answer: 56 %
